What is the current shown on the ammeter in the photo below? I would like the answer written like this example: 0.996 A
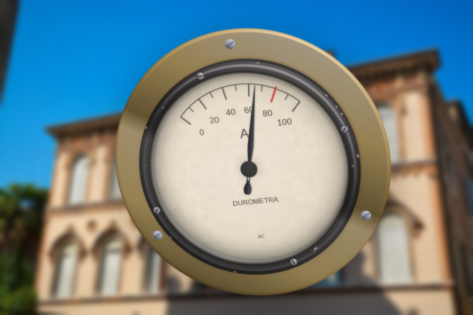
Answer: 65 A
